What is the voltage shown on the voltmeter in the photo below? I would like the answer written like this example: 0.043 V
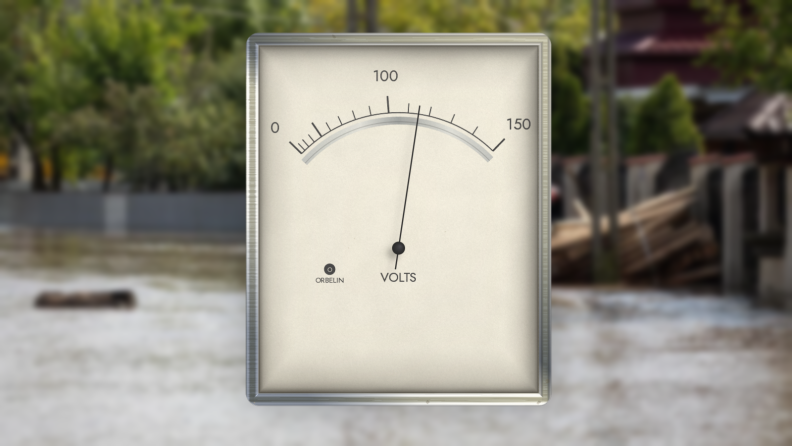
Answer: 115 V
